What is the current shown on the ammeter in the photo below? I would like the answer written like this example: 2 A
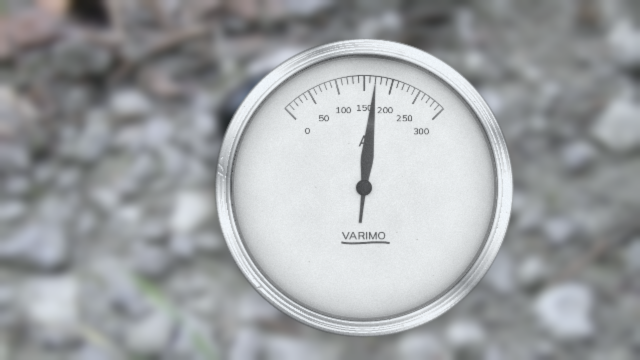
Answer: 170 A
